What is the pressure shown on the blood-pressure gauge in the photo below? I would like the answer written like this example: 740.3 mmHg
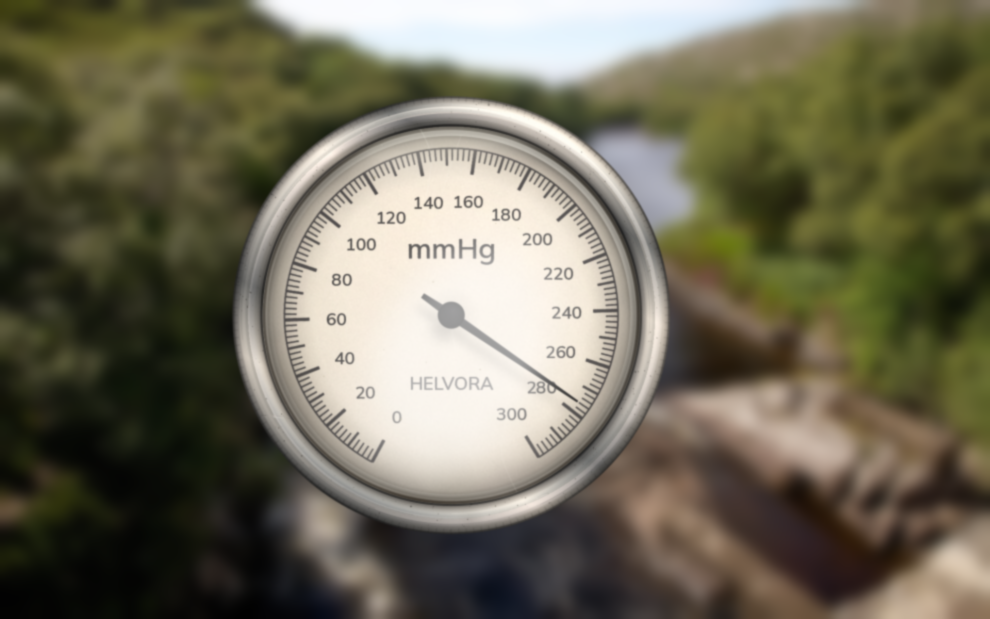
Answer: 276 mmHg
